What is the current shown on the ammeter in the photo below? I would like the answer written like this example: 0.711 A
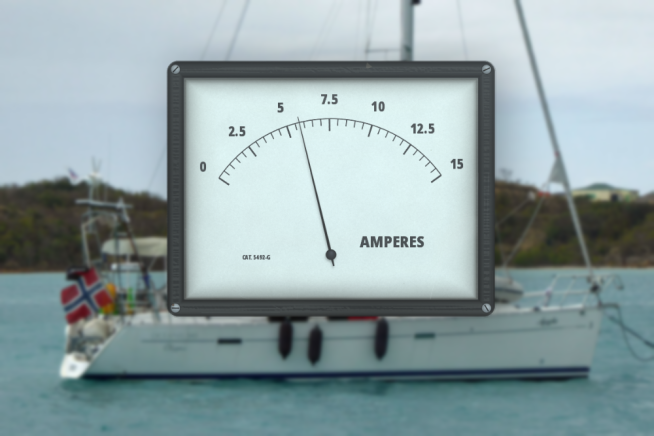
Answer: 5.75 A
